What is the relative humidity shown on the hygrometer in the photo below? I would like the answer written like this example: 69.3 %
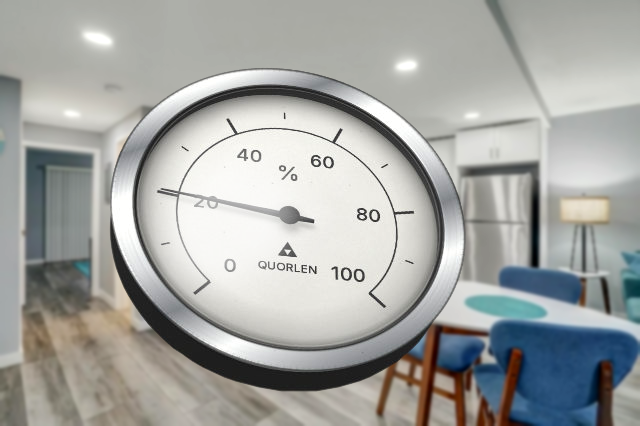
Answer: 20 %
